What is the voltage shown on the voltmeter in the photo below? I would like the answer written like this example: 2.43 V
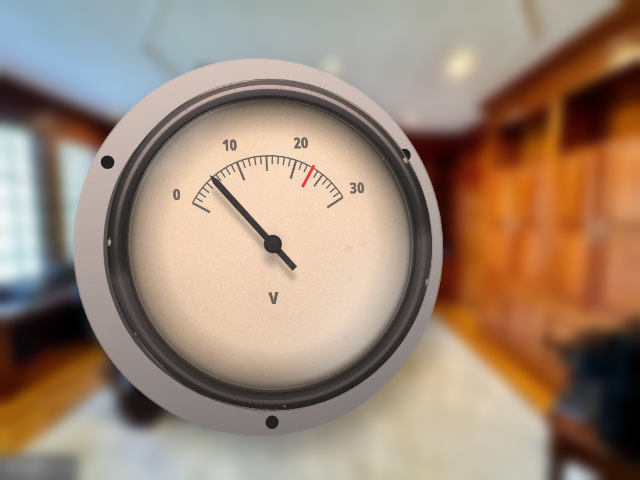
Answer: 5 V
